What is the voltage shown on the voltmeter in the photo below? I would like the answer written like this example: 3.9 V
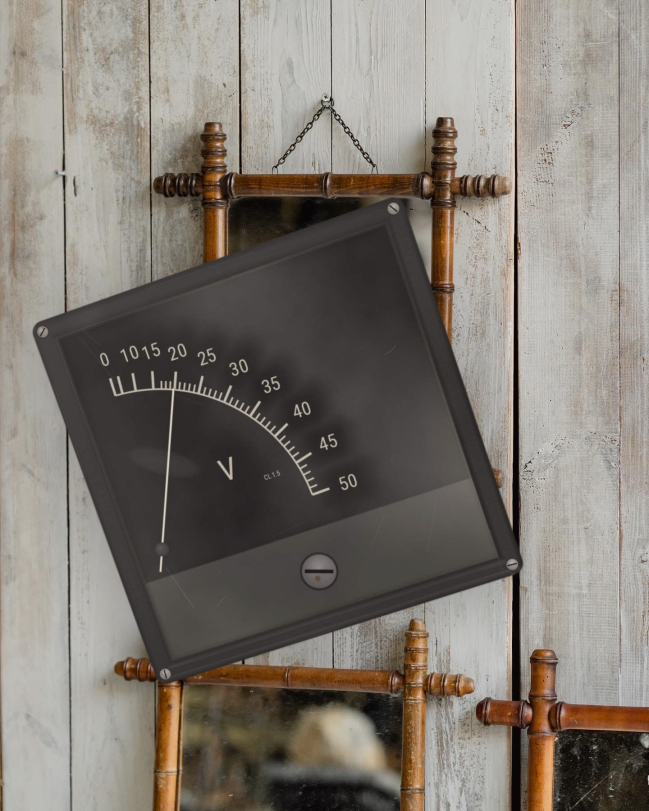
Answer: 20 V
